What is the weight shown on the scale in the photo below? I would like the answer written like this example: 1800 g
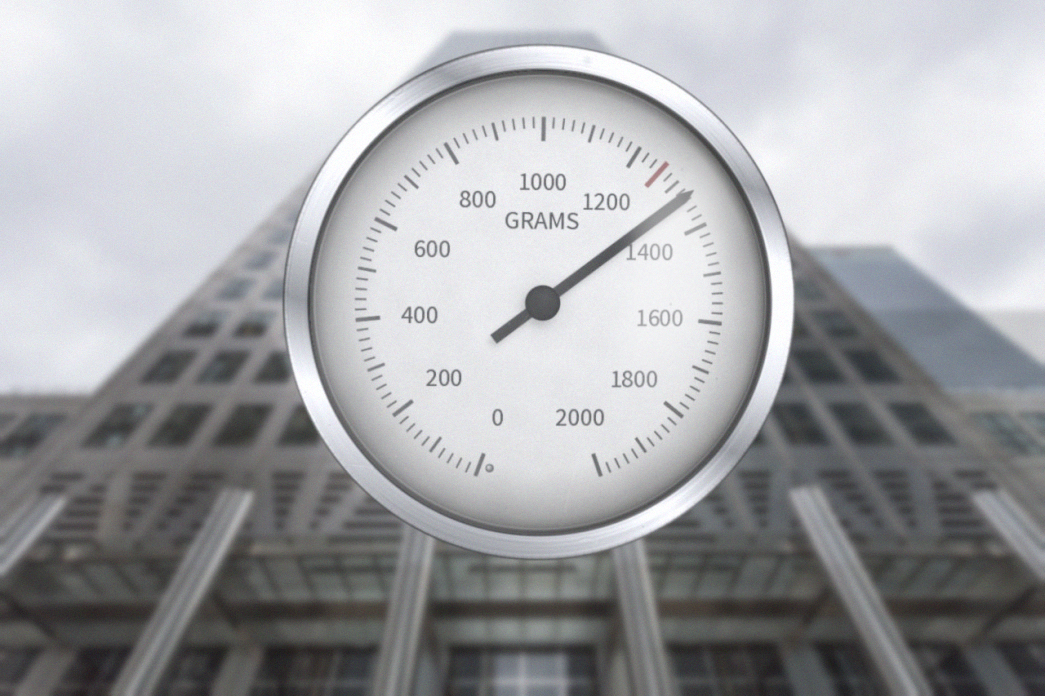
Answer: 1330 g
